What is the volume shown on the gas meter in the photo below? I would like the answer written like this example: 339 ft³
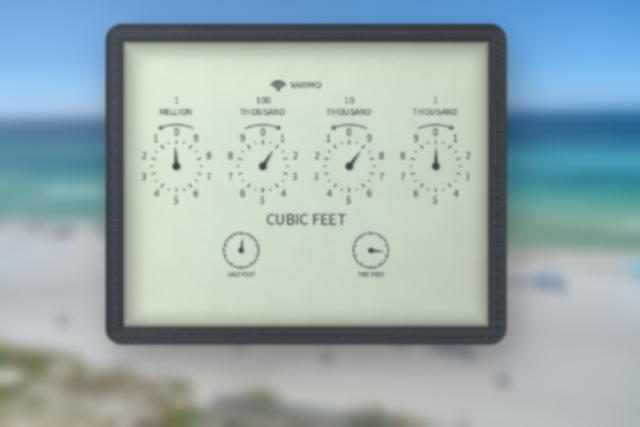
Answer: 9000 ft³
